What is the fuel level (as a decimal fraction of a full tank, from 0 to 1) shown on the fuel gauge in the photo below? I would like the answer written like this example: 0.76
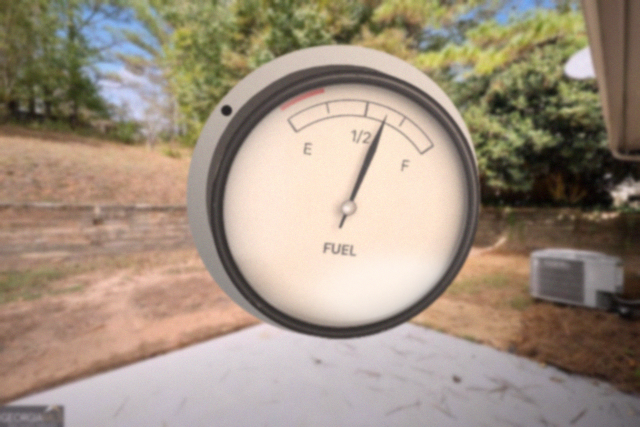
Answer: 0.625
